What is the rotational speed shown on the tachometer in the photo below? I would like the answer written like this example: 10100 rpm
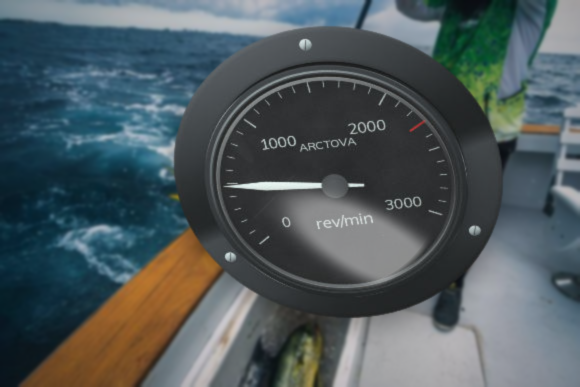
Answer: 500 rpm
